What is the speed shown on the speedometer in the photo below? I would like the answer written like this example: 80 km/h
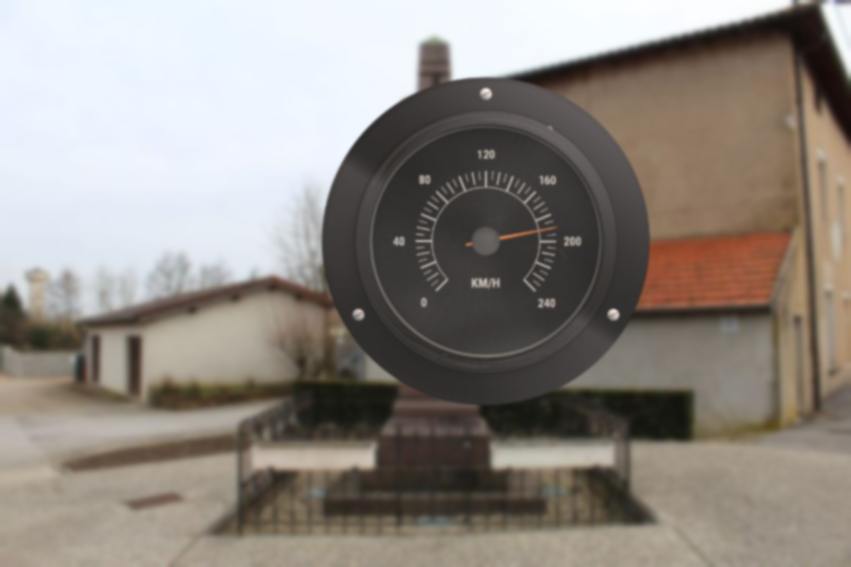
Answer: 190 km/h
